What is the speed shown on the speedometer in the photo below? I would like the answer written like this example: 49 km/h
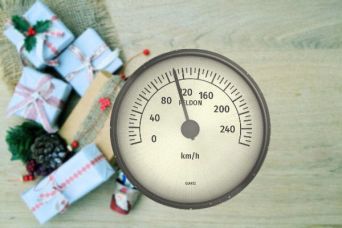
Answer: 110 km/h
